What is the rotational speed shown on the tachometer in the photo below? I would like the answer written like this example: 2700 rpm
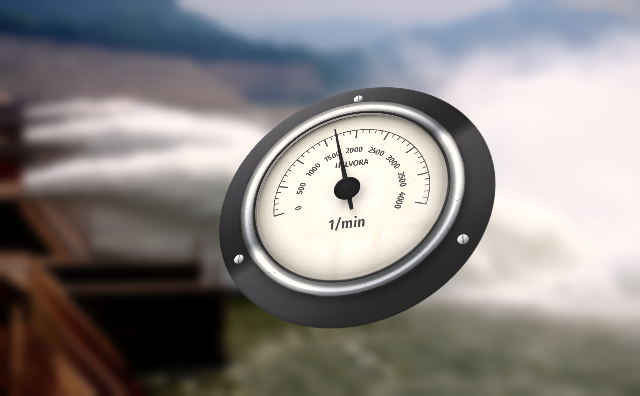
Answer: 1700 rpm
